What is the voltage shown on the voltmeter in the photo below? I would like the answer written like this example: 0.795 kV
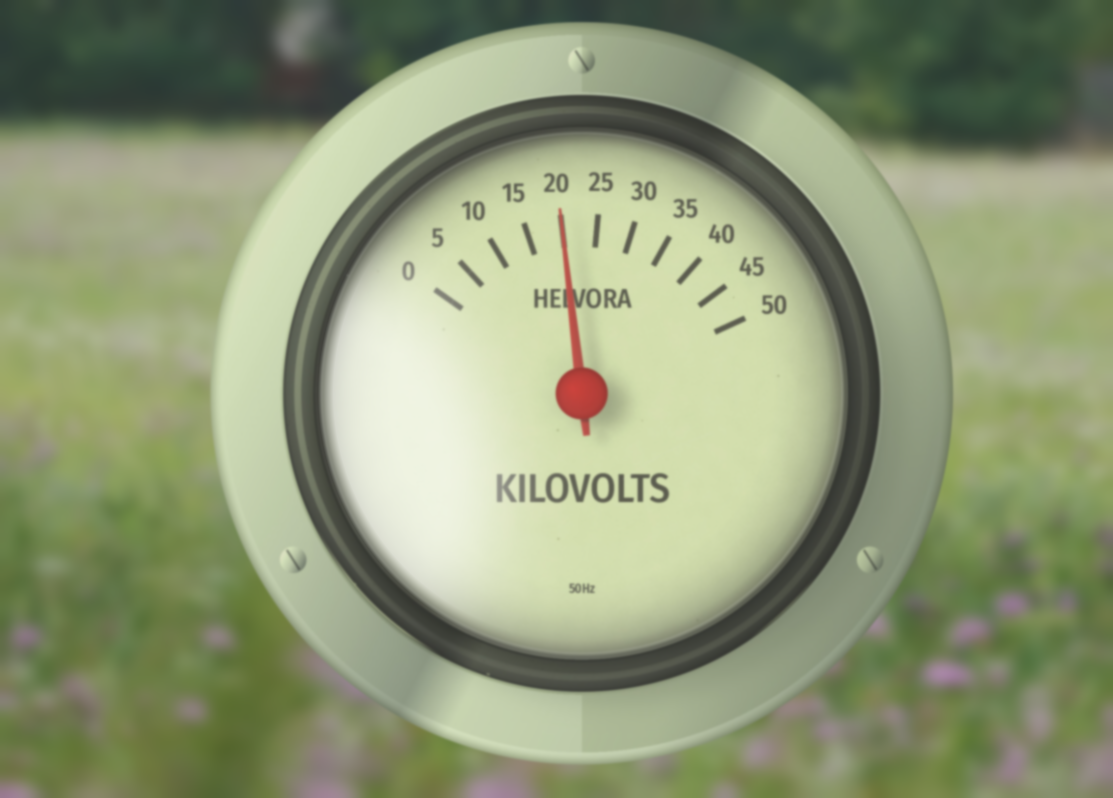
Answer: 20 kV
